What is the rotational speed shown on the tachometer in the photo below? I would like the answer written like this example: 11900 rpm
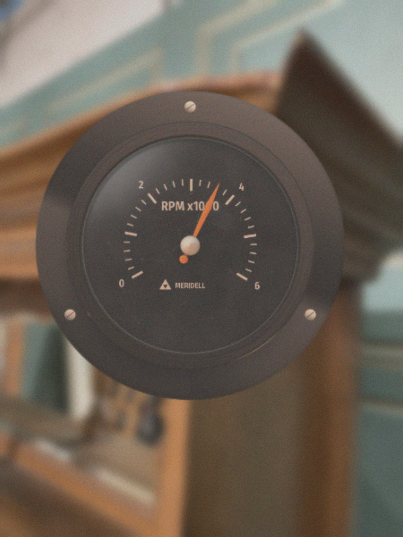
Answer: 3600 rpm
